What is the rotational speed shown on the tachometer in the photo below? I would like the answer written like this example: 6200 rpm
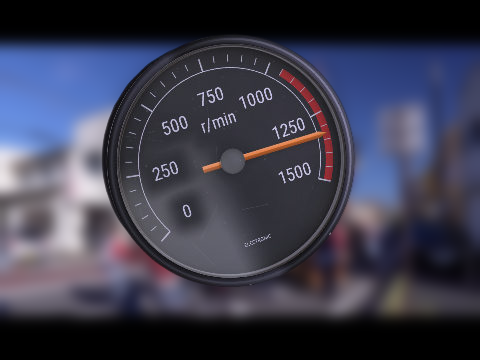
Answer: 1325 rpm
